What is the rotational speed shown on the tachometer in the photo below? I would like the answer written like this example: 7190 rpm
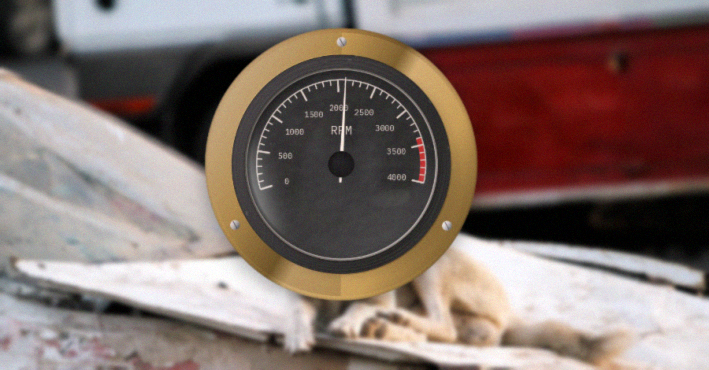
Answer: 2100 rpm
